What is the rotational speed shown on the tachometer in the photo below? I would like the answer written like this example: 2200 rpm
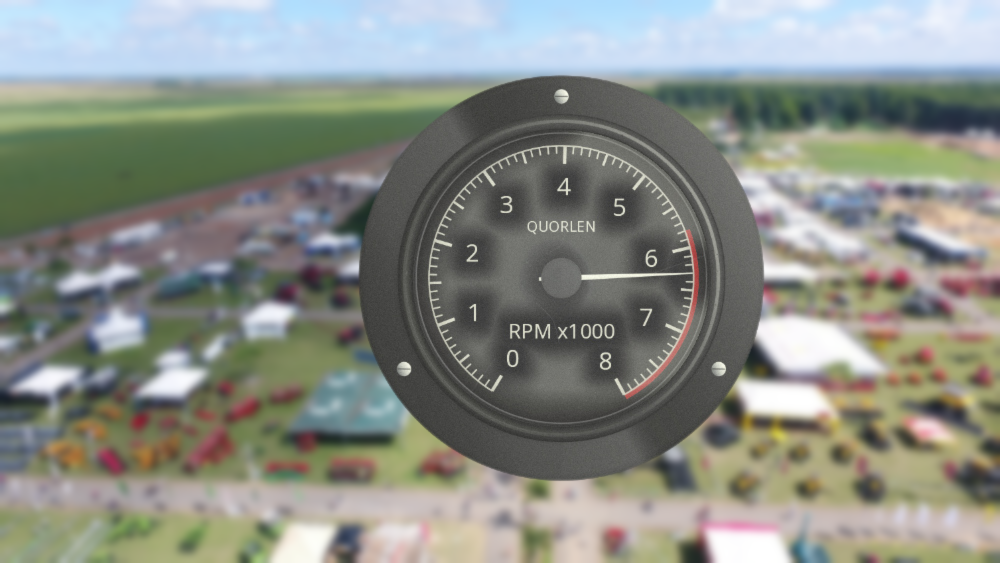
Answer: 6300 rpm
